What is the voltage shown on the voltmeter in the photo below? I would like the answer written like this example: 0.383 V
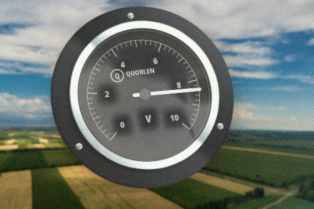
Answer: 8.4 V
